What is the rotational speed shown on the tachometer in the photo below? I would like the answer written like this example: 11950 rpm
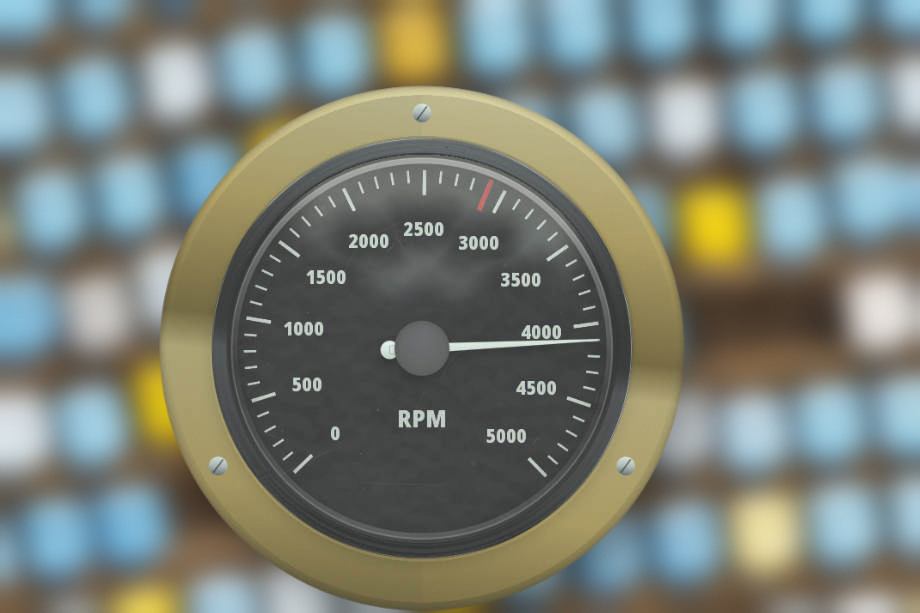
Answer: 4100 rpm
